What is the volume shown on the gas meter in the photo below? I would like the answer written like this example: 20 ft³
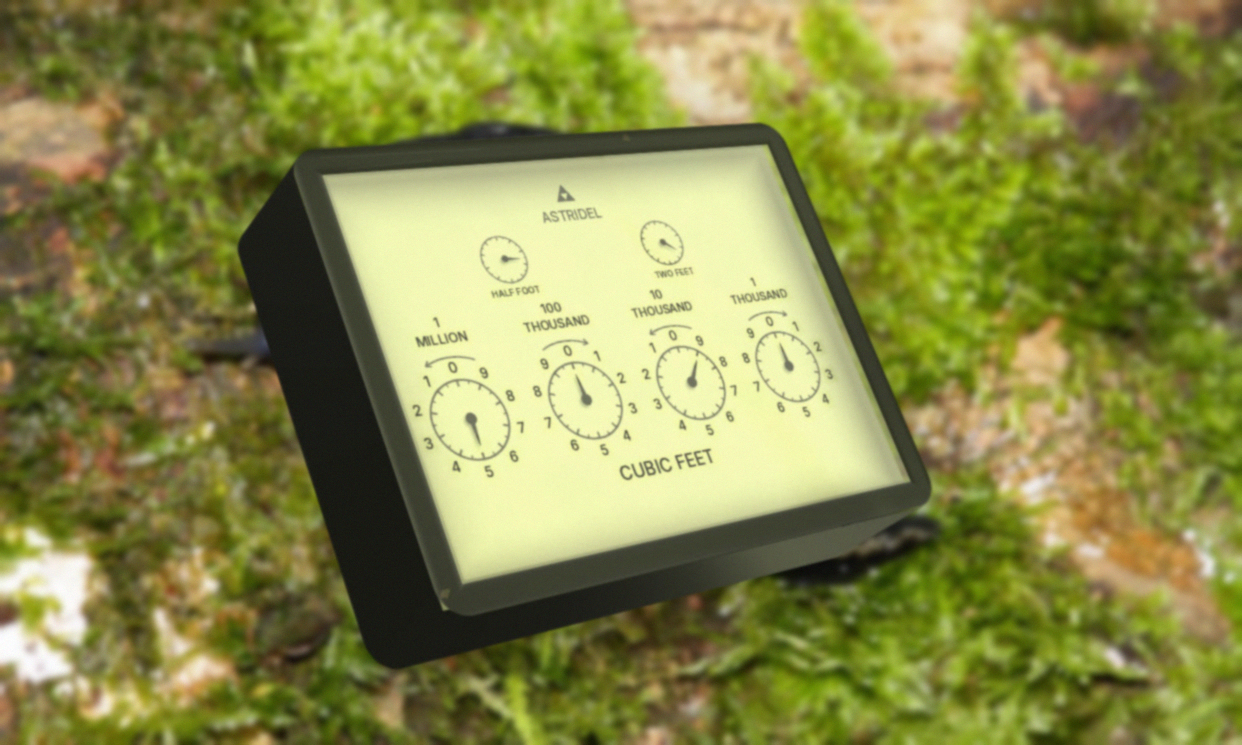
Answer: 499000 ft³
